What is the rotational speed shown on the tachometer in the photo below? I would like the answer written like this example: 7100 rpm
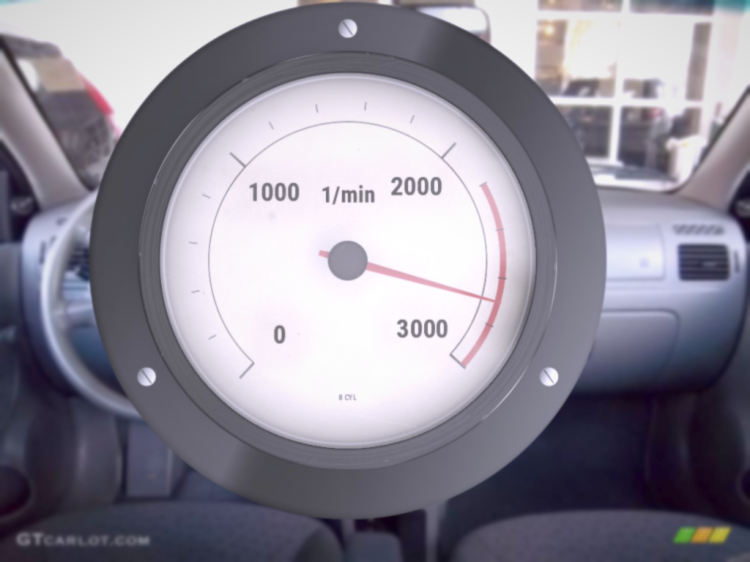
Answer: 2700 rpm
